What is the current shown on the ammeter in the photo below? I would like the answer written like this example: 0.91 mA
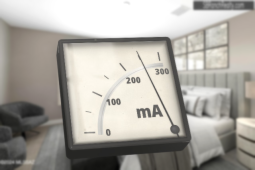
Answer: 250 mA
